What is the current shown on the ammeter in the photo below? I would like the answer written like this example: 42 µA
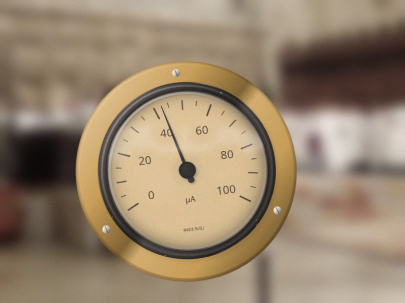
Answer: 42.5 µA
